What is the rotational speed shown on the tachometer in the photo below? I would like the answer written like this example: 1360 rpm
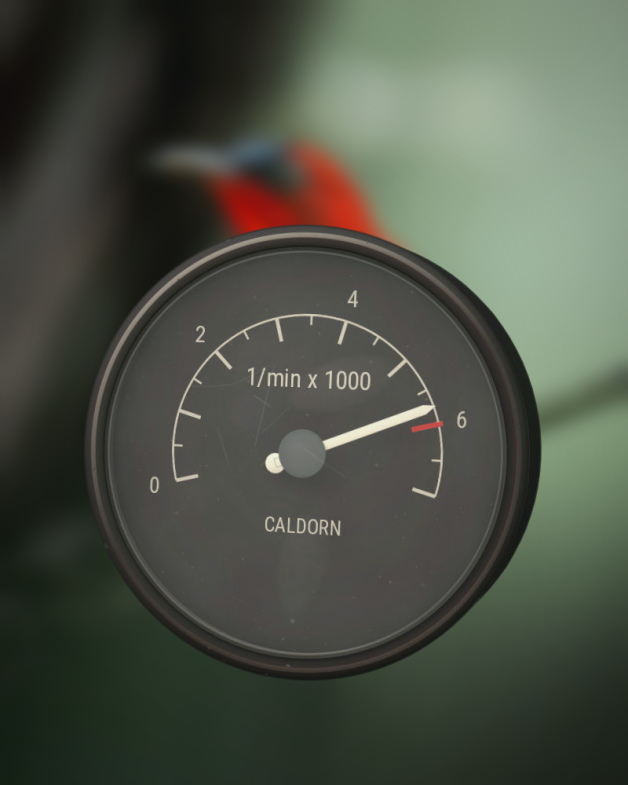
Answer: 5750 rpm
